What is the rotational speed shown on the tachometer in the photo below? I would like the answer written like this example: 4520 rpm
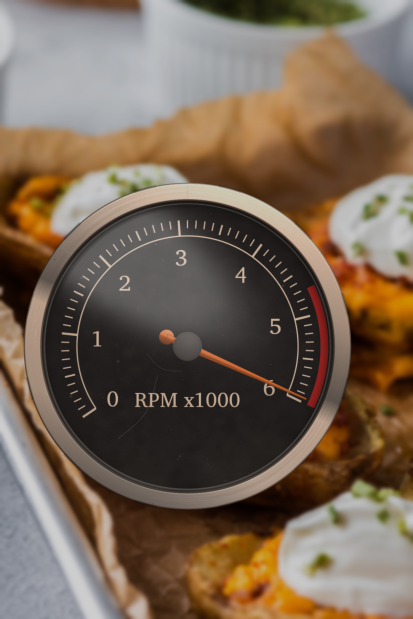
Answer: 5950 rpm
